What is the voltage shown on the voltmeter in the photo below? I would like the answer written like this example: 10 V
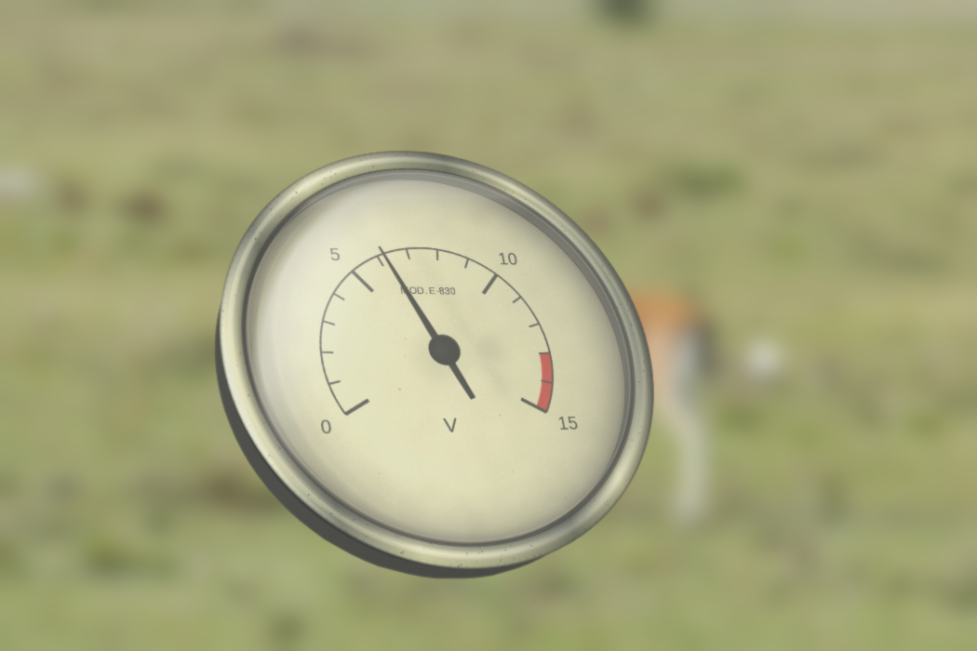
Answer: 6 V
